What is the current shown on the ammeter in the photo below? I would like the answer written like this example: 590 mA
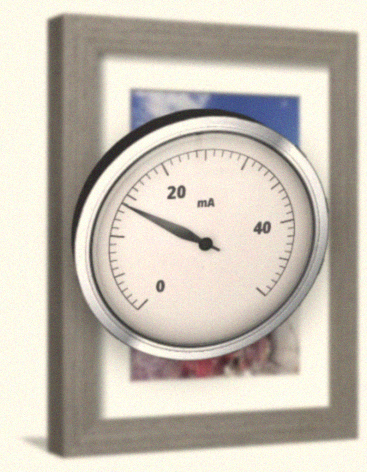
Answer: 14 mA
